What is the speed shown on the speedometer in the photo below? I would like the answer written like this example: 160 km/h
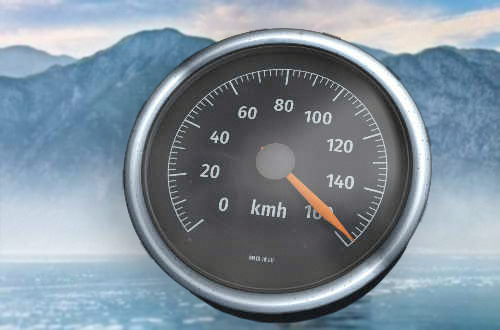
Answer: 158 km/h
